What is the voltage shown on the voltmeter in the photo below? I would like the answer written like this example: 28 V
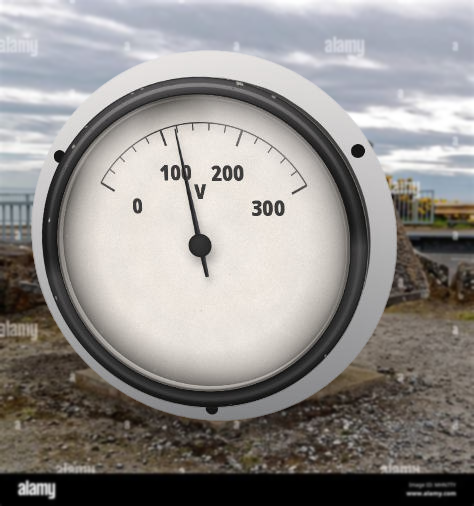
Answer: 120 V
